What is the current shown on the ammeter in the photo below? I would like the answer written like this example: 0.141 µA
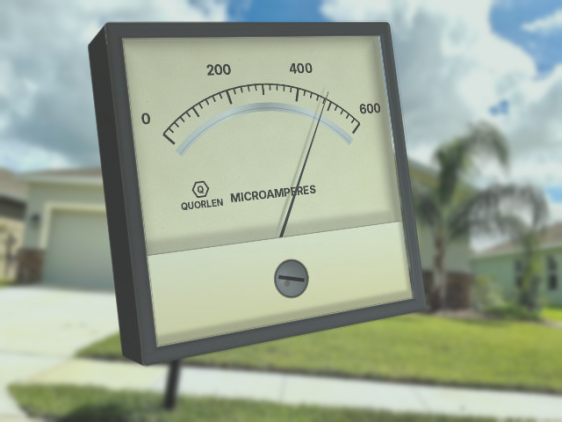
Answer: 480 µA
